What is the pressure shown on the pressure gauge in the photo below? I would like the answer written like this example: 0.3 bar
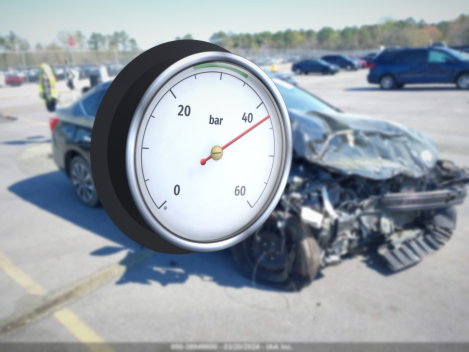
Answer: 42.5 bar
